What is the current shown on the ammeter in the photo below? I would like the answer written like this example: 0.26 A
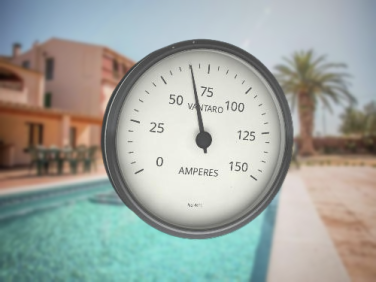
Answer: 65 A
